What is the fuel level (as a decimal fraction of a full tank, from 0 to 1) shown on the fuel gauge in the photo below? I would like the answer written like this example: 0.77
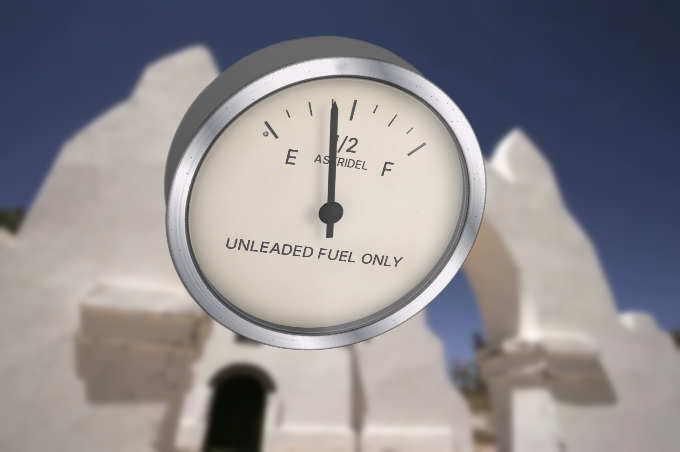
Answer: 0.375
